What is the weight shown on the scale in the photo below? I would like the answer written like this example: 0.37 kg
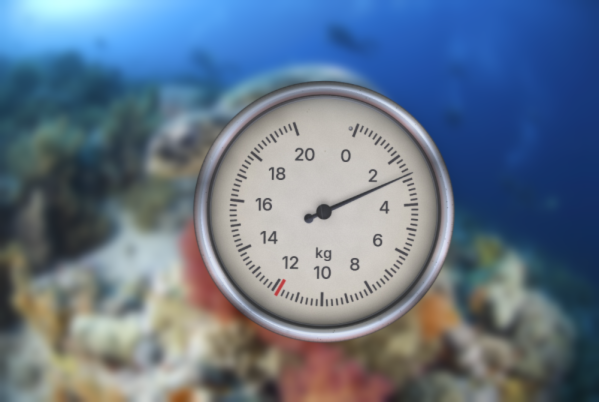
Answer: 2.8 kg
